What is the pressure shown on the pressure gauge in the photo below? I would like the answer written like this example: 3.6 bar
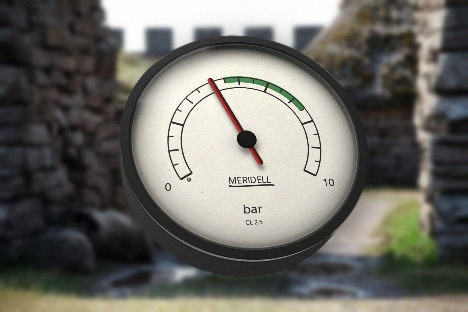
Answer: 4 bar
